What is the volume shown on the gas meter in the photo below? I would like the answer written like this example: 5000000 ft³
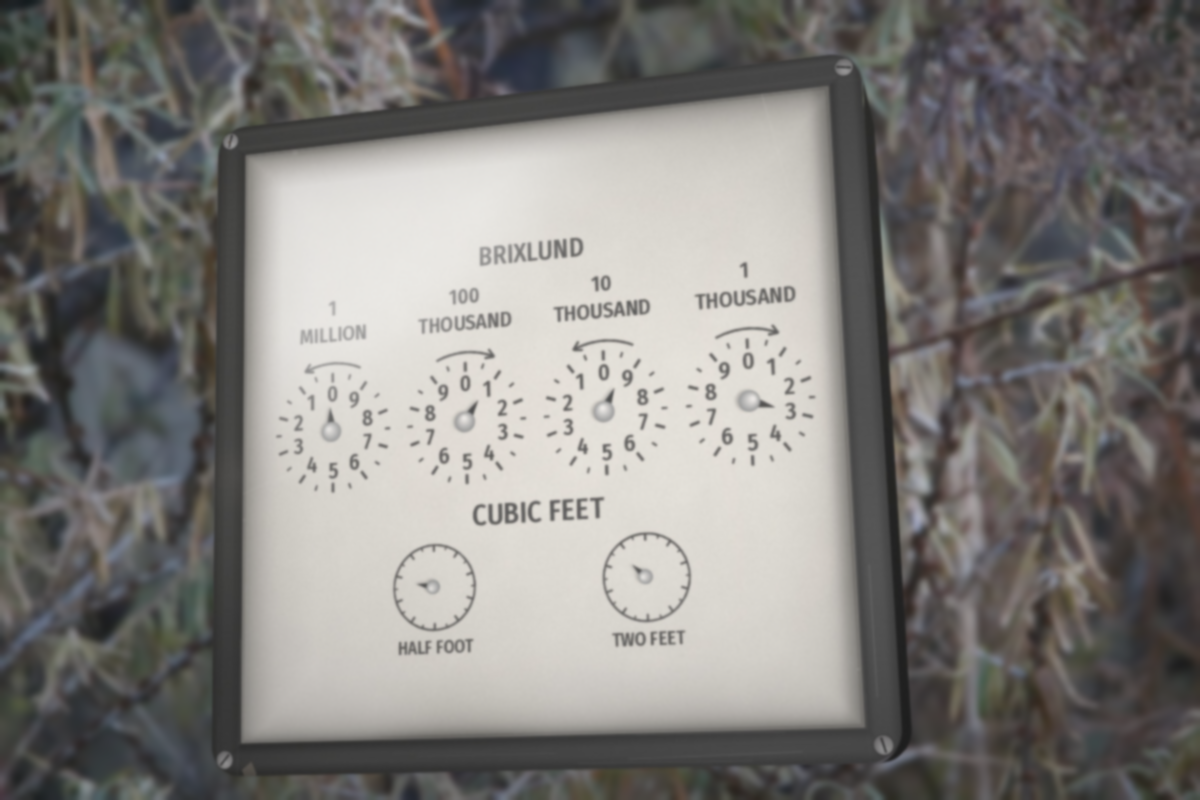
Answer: 9300 ft³
